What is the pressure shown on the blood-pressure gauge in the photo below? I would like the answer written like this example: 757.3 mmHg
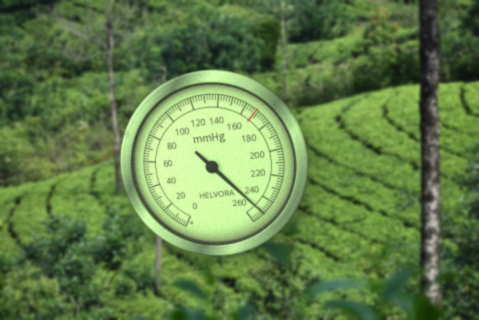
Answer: 250 mmHg
